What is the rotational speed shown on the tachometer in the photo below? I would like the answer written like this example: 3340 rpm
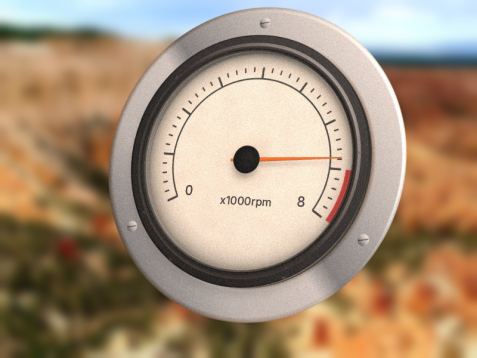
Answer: 6800 rpm
